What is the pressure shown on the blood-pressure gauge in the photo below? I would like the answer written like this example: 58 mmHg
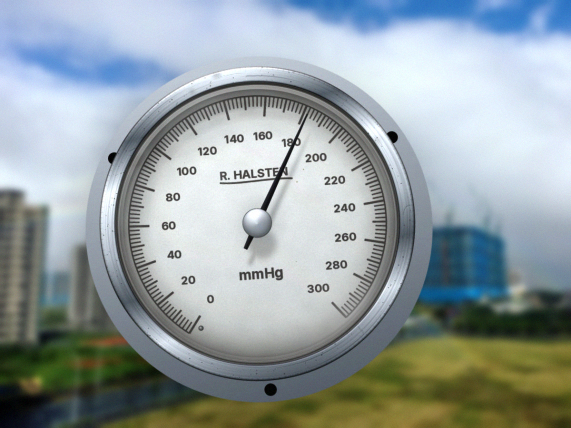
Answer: 182 mmHg
